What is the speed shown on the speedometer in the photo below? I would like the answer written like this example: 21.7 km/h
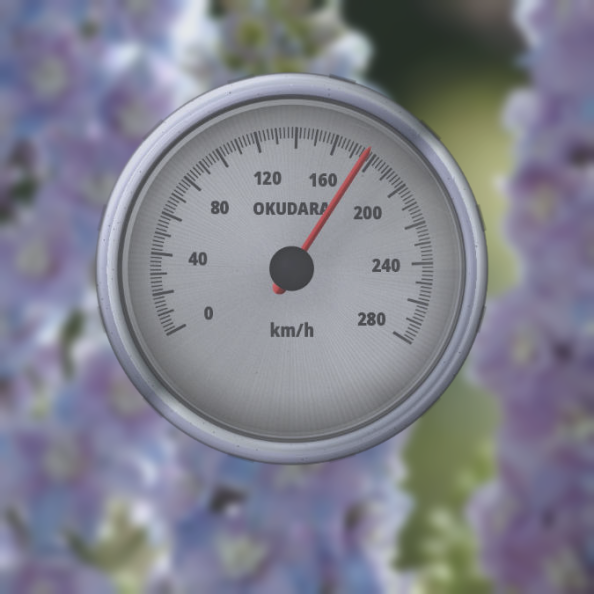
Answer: 176 km/h
